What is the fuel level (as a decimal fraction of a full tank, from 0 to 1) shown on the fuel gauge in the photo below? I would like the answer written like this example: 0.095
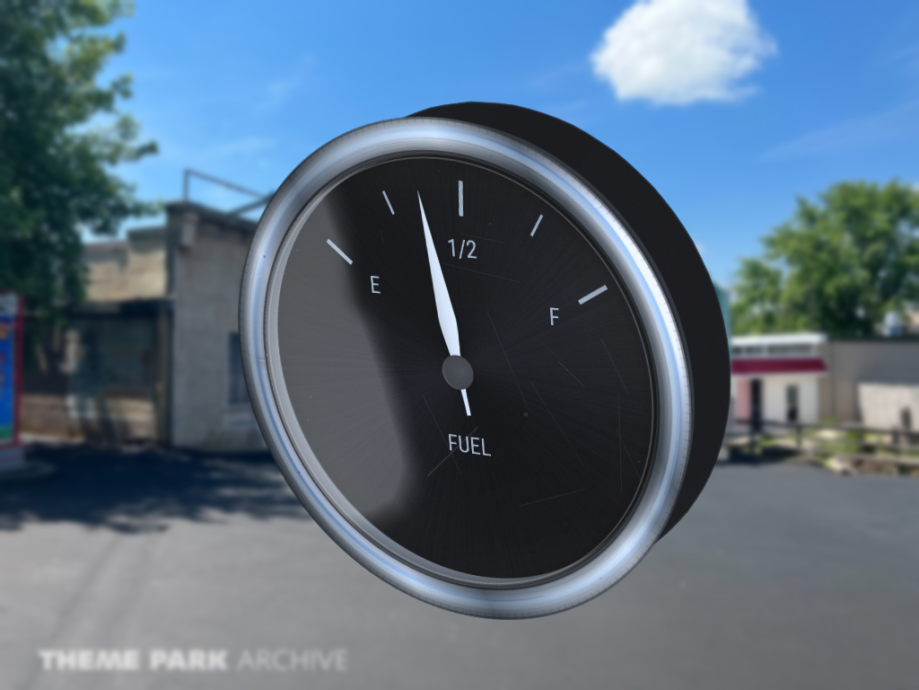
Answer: 0.375
